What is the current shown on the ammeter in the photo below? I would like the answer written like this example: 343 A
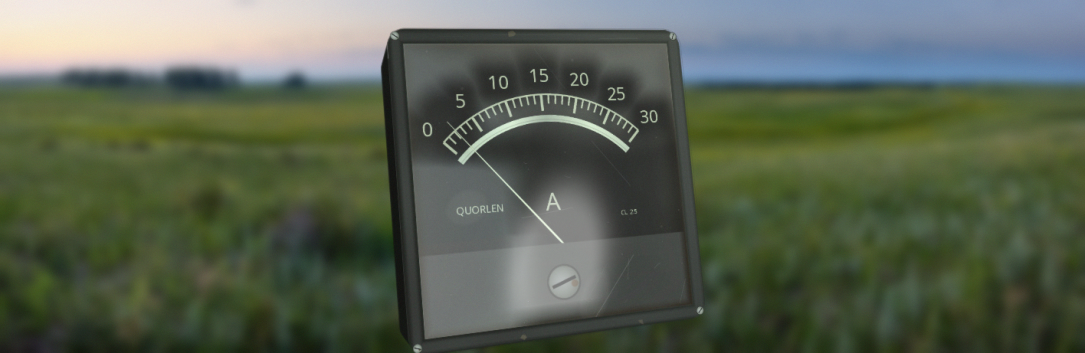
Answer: 2 A
